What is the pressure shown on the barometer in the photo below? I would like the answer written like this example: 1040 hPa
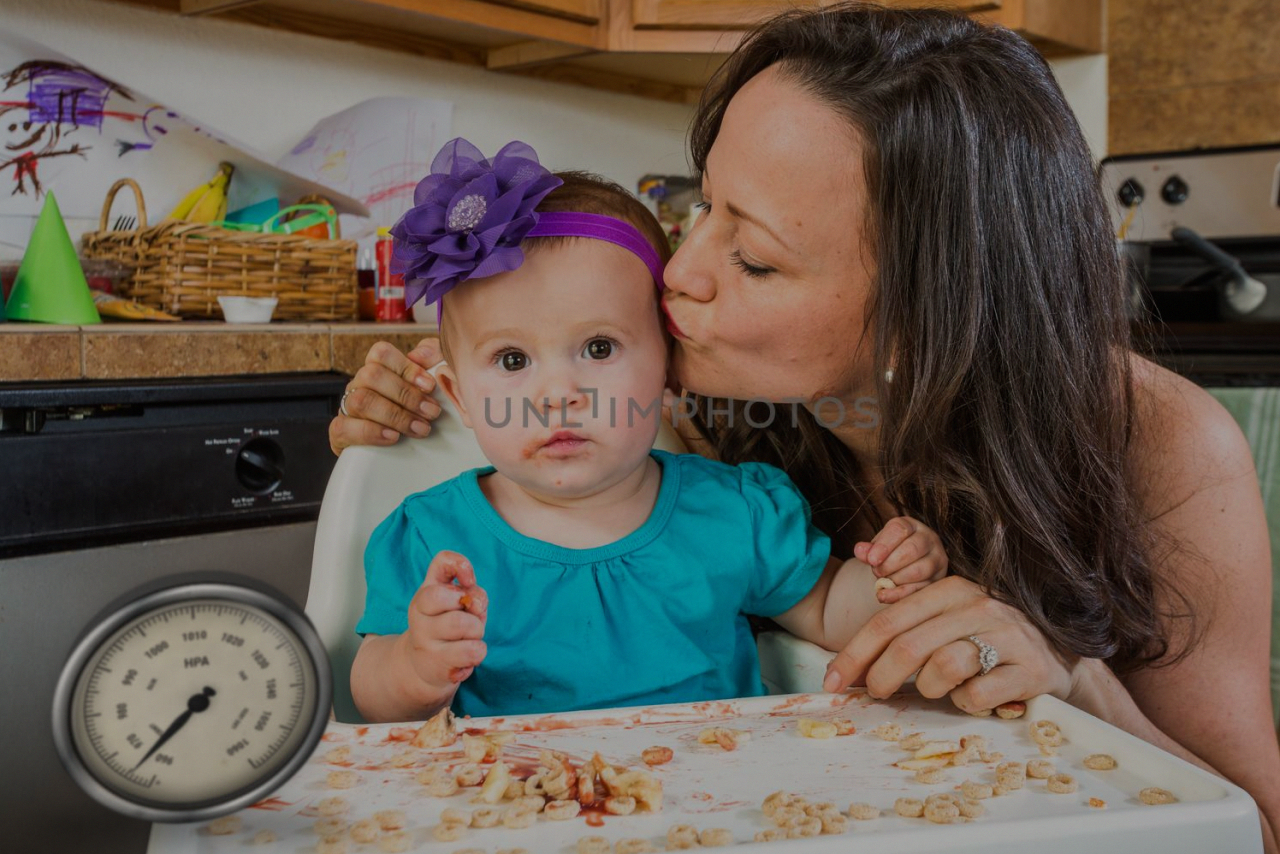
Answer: 965 hPa
